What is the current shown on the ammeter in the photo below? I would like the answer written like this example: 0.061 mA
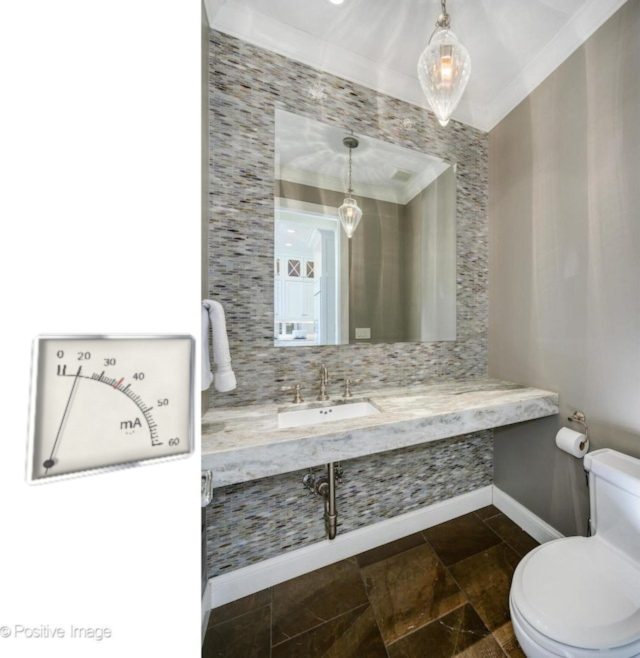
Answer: 20 mA
